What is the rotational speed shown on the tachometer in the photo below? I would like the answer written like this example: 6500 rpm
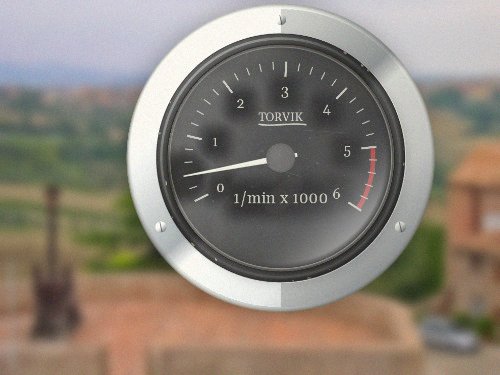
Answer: 400 rpm
